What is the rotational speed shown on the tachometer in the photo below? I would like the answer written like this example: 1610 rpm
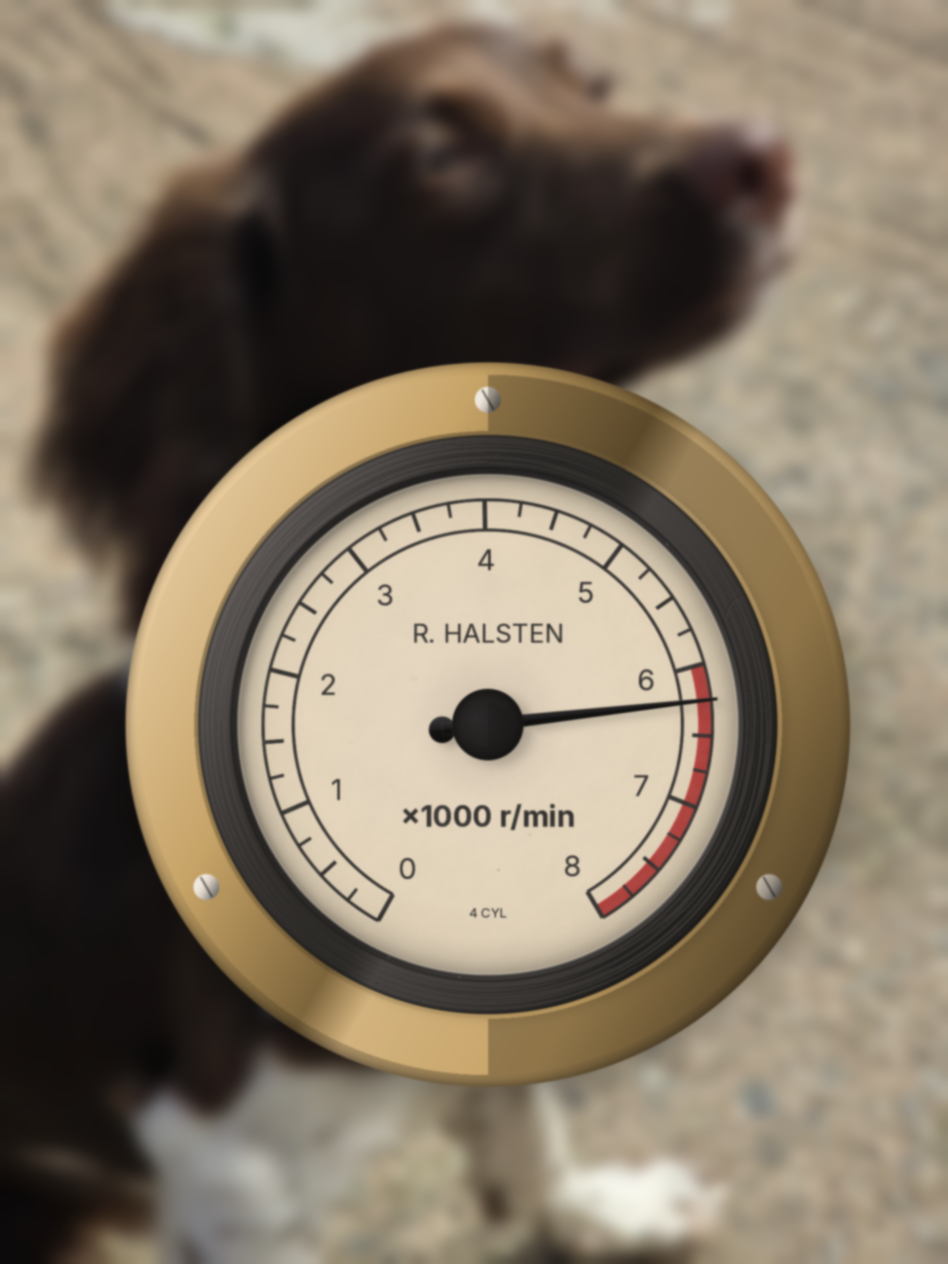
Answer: 6250 rpm
